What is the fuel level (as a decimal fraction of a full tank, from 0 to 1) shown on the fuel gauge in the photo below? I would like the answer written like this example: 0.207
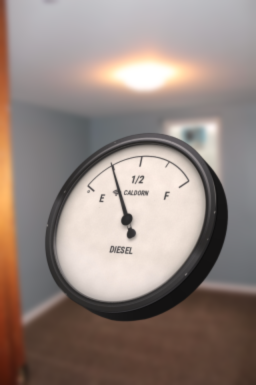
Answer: 0.25
